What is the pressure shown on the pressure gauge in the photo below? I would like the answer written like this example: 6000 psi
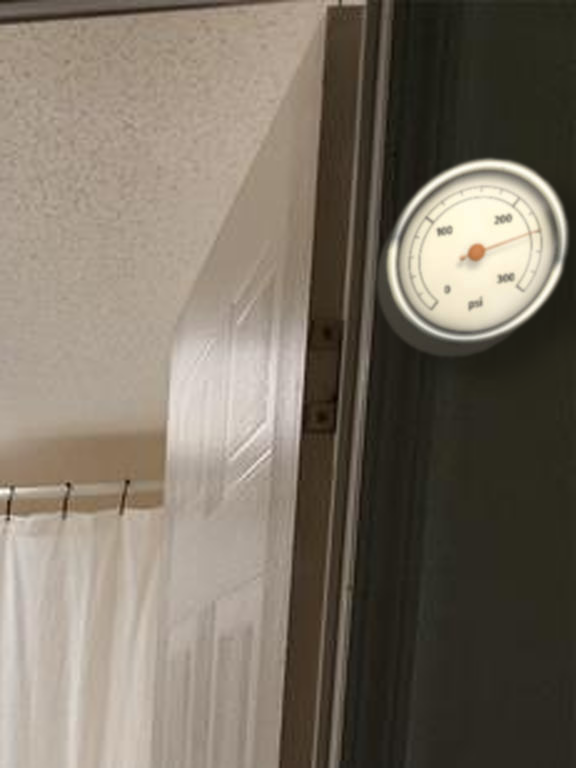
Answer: 240 psi
